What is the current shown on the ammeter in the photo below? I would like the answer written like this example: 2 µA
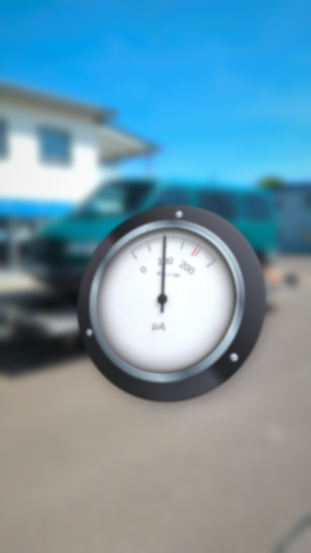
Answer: 100 µA
